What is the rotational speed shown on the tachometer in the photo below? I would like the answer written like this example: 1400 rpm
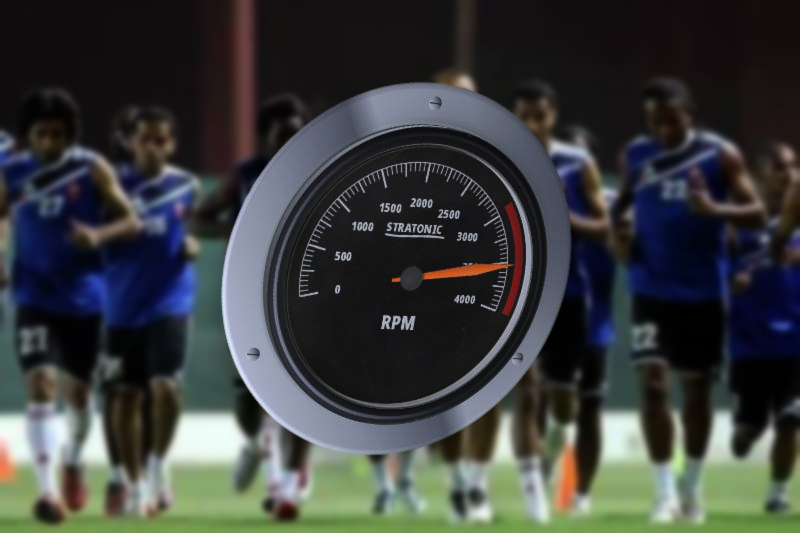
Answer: 3500 rpm
